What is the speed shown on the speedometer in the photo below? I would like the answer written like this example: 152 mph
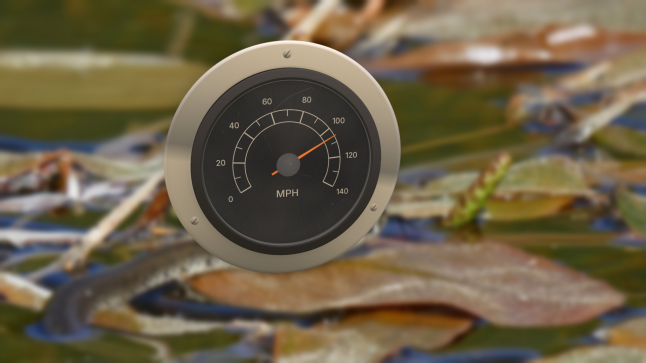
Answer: 105 mph
